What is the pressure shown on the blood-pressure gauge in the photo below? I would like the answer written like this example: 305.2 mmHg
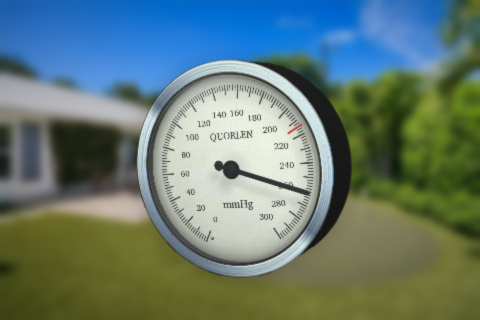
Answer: 260 mmHg
